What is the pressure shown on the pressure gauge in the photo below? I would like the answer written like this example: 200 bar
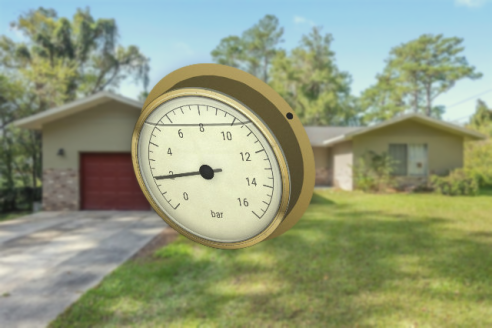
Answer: 2 bar
